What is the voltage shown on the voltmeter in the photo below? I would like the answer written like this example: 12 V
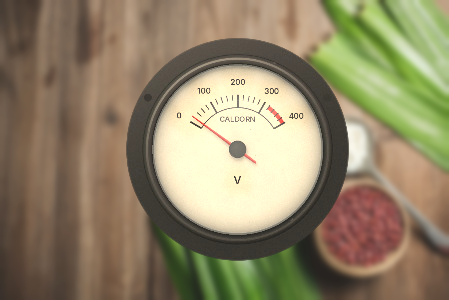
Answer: 20 V
